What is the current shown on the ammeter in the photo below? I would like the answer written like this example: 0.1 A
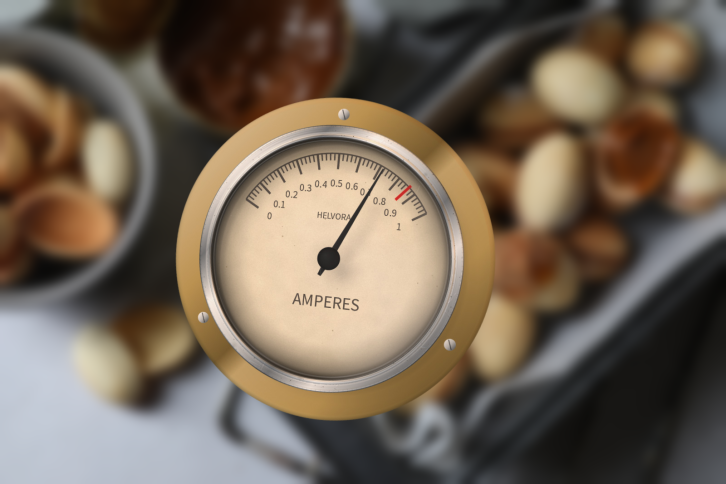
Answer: 0.72 A
